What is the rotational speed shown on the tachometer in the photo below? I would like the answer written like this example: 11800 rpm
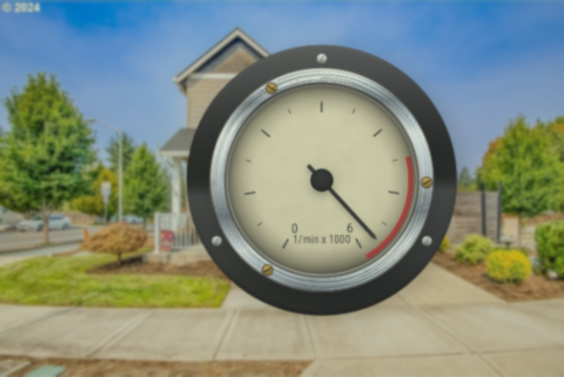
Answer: 5750 rpm
